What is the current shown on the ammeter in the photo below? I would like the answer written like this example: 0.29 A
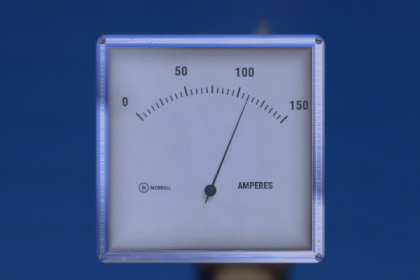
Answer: 110 A
